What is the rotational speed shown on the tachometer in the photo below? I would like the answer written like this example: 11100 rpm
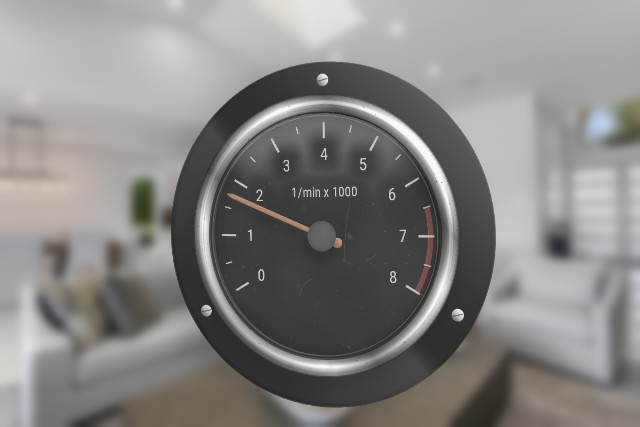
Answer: 1750 rpm
